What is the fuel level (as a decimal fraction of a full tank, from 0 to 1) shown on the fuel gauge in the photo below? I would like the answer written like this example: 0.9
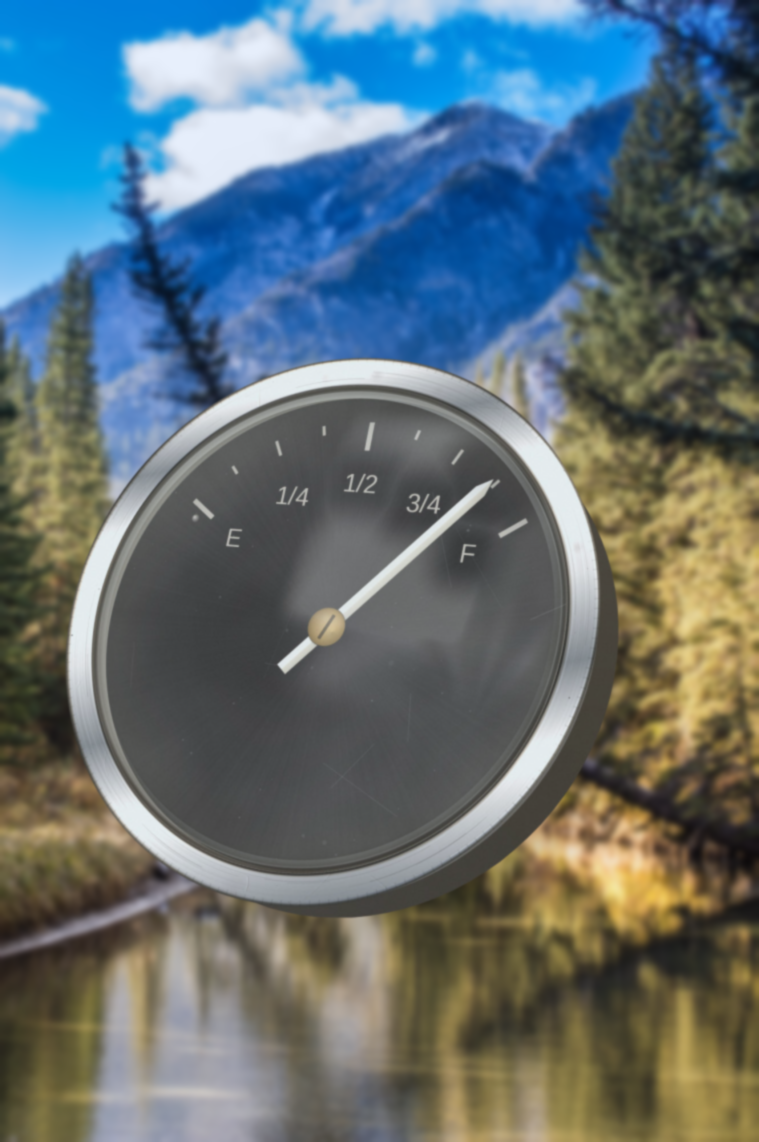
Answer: 0.875
